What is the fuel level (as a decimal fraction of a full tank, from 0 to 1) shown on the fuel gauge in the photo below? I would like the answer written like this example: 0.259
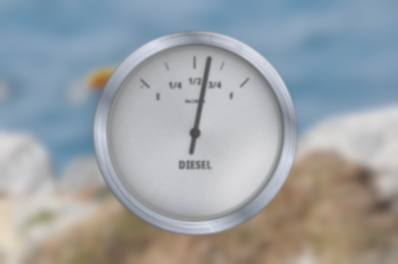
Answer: 0.625
